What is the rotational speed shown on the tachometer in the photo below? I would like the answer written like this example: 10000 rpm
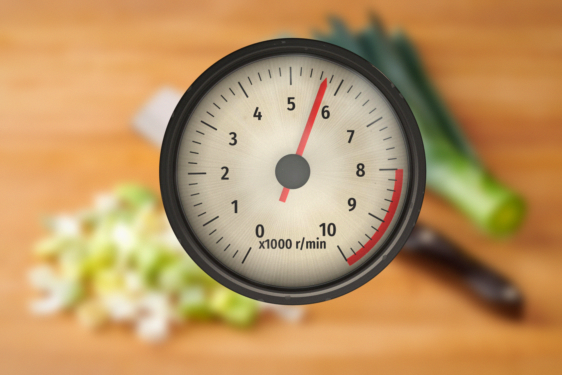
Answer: 5700 rpm
